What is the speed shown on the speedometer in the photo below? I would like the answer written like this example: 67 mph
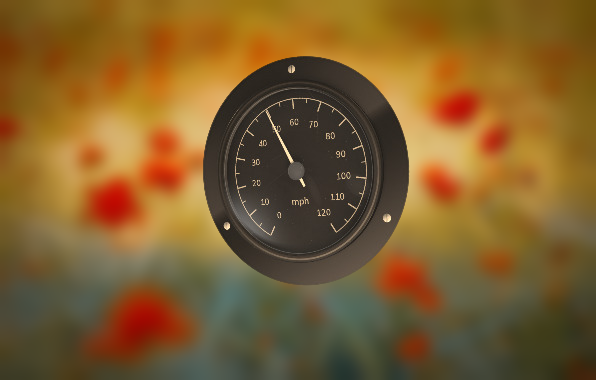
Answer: 50 mph
